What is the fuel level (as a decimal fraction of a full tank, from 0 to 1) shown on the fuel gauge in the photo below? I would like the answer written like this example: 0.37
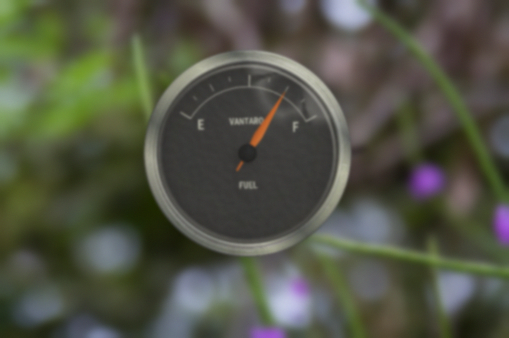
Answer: 0.75
